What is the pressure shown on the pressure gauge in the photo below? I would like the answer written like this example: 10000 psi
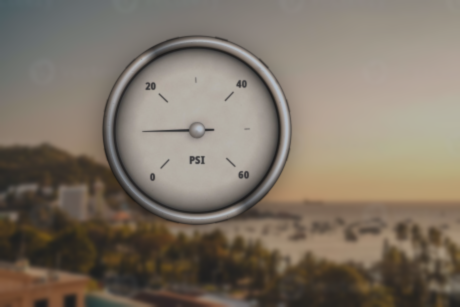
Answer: 10 psi
